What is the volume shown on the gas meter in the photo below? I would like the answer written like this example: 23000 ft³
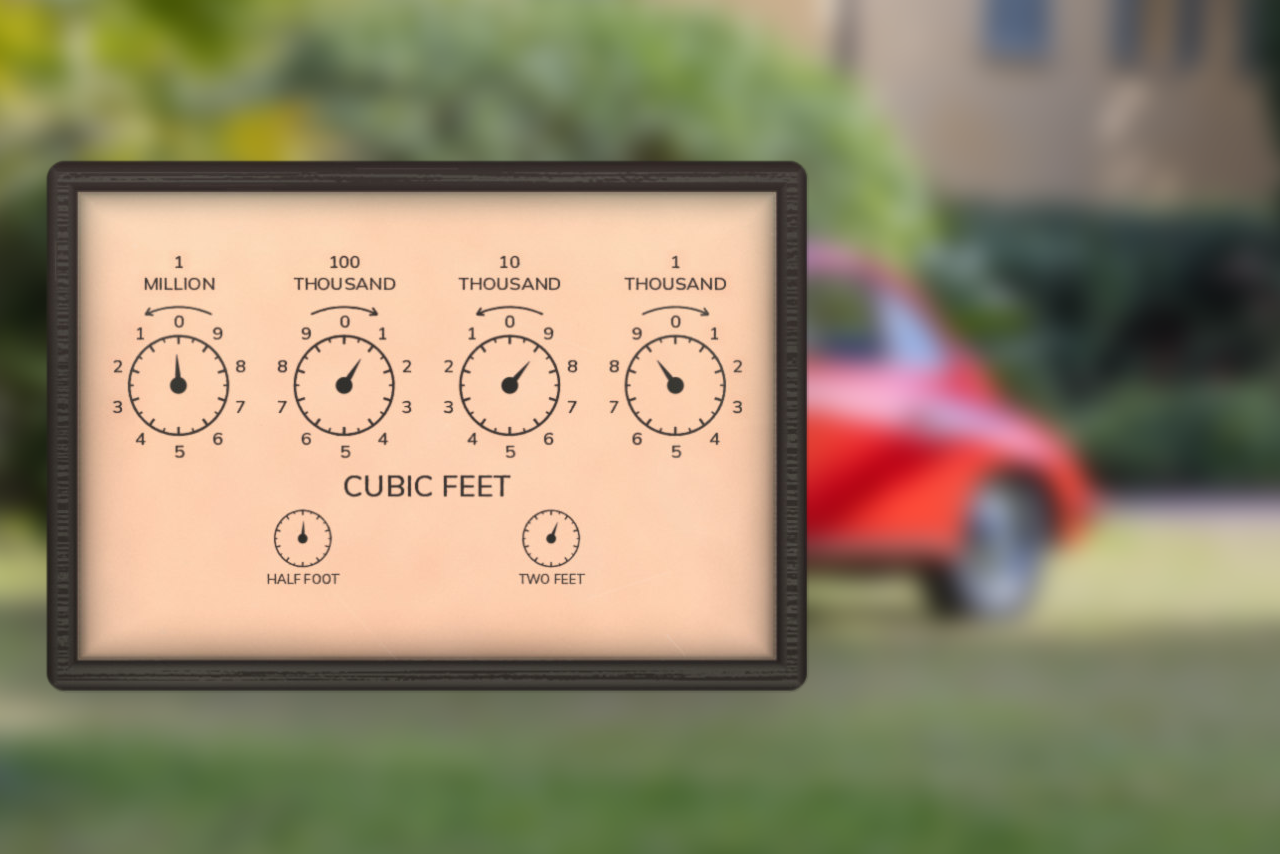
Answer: 8900 ft³
